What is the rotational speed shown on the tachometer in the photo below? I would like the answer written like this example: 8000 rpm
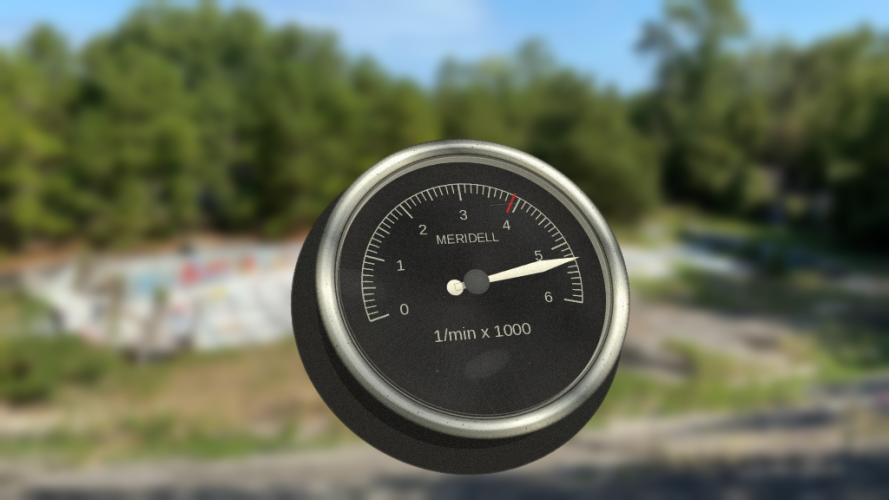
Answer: 5300 rpm
